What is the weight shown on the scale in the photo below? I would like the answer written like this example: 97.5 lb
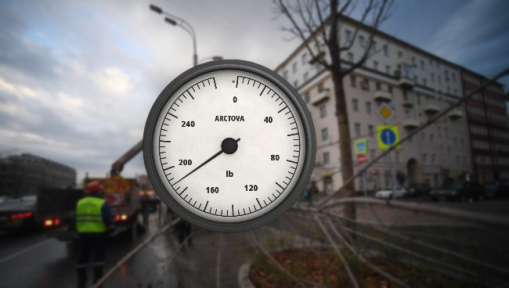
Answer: 188 lb
